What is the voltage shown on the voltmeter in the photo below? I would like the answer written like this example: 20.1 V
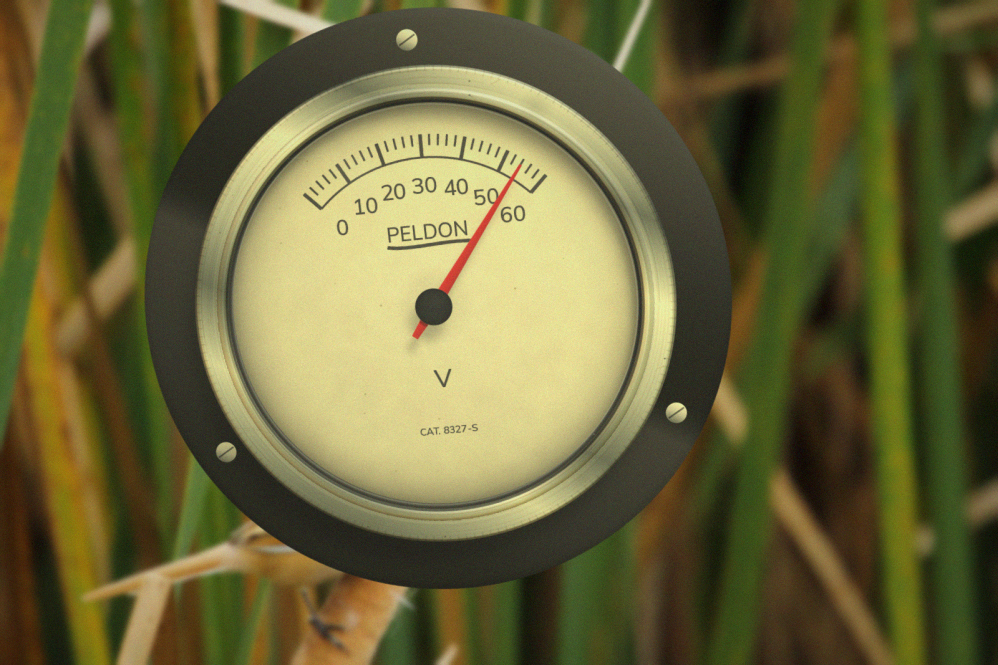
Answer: 54 V
